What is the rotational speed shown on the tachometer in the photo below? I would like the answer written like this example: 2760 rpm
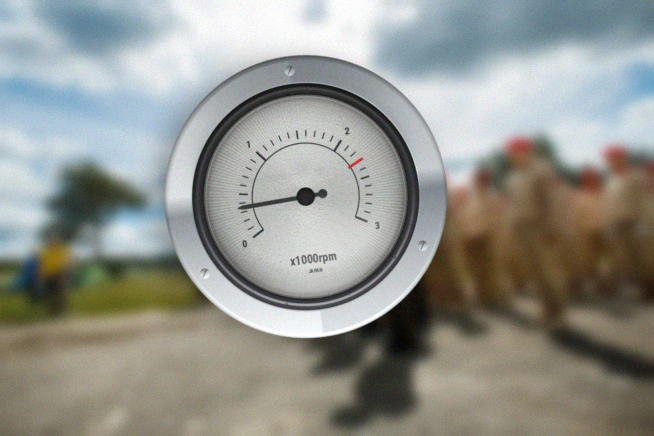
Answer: 350 rpm
